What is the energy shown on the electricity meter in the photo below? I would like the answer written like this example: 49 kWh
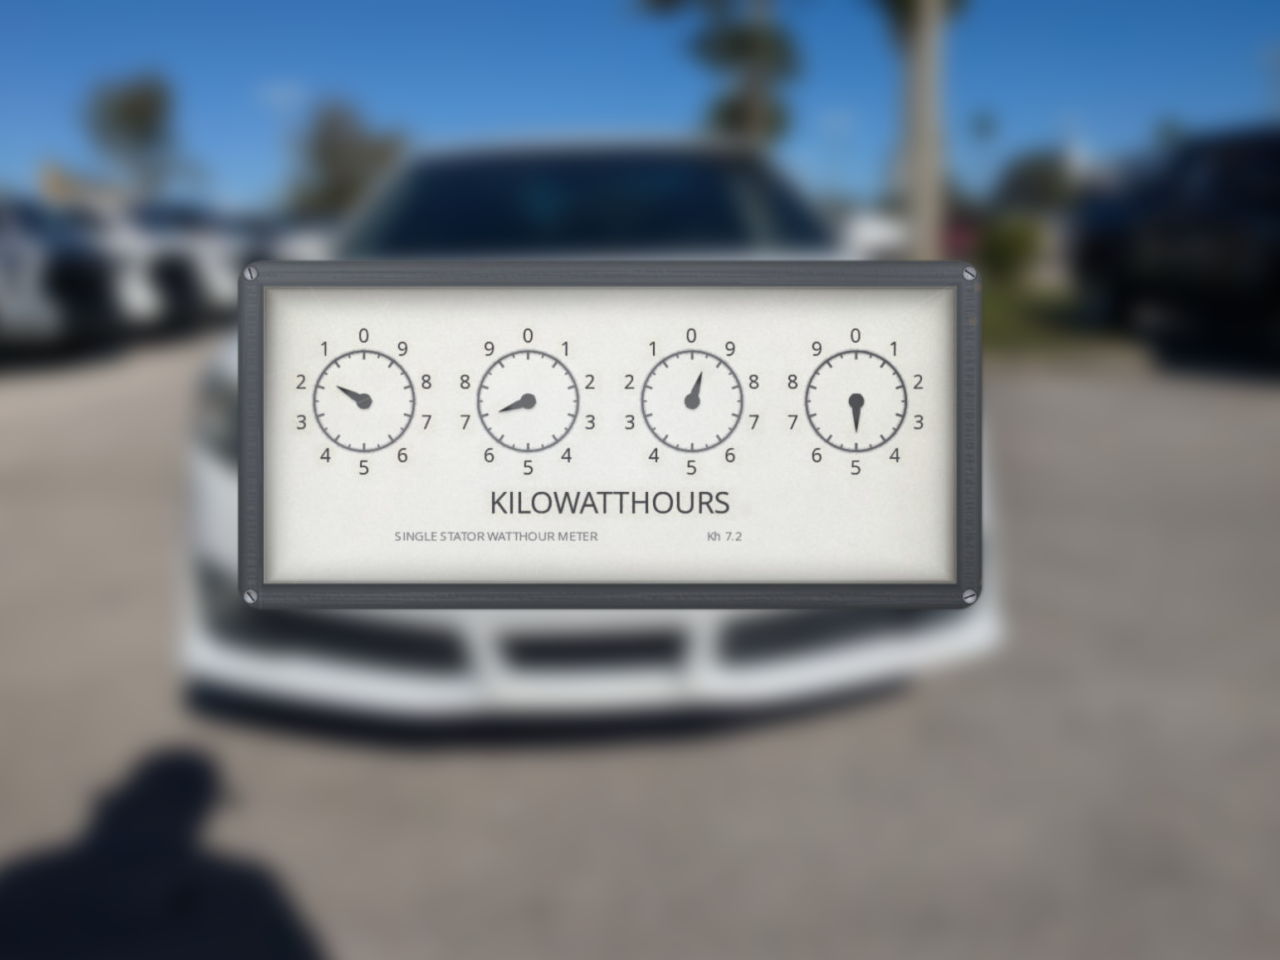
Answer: 1695 kWh
